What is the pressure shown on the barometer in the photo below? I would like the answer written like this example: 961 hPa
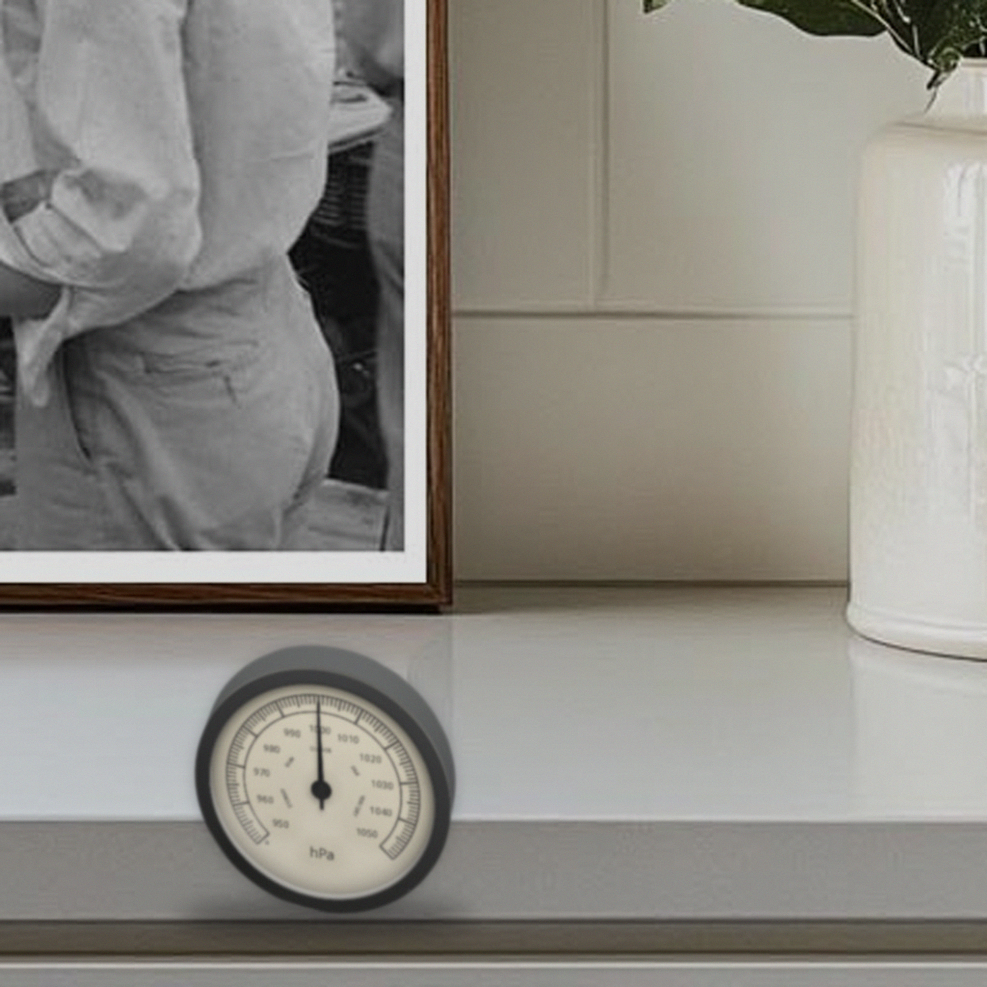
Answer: 1000 hPa
